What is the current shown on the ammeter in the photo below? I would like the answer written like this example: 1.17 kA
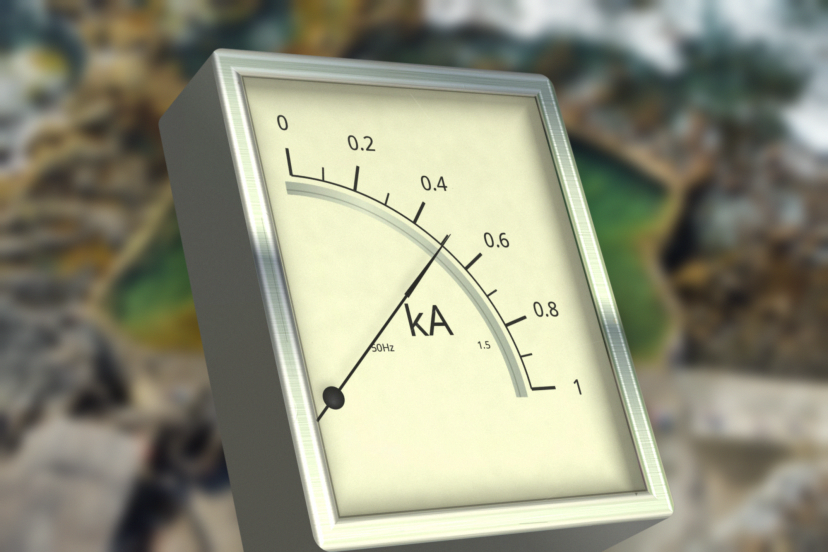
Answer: 0.5 kA
